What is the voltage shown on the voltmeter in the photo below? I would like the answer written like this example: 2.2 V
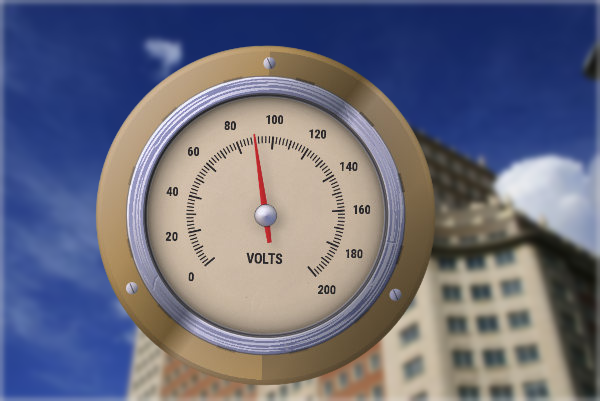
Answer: 90 V
